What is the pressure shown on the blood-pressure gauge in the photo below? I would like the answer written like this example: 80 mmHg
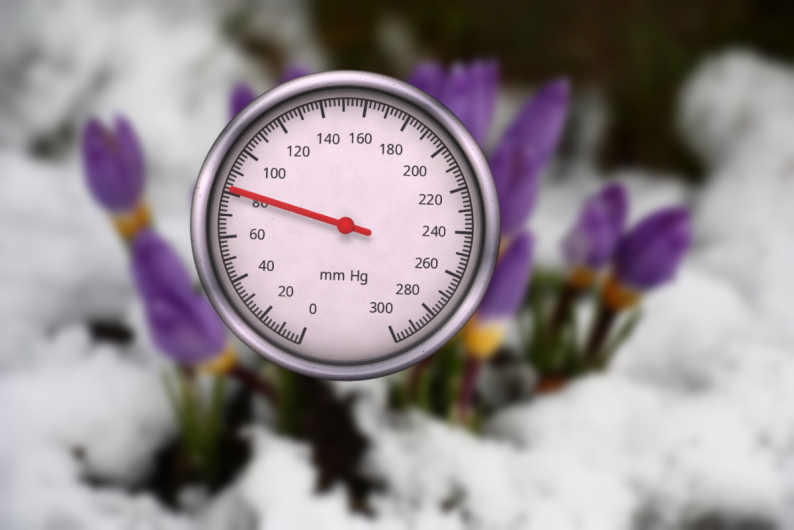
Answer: 82 mmHg
